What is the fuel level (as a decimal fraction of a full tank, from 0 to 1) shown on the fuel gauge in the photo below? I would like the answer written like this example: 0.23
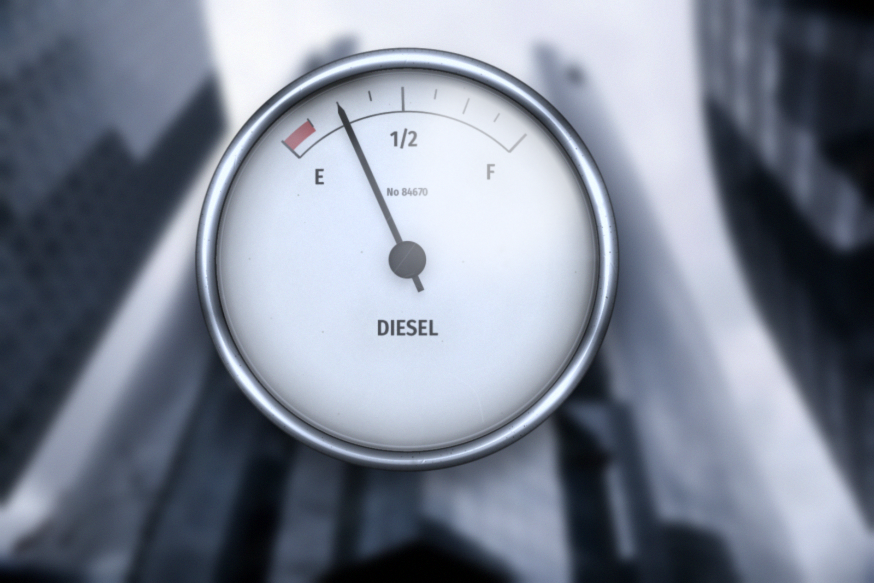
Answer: 0.25
